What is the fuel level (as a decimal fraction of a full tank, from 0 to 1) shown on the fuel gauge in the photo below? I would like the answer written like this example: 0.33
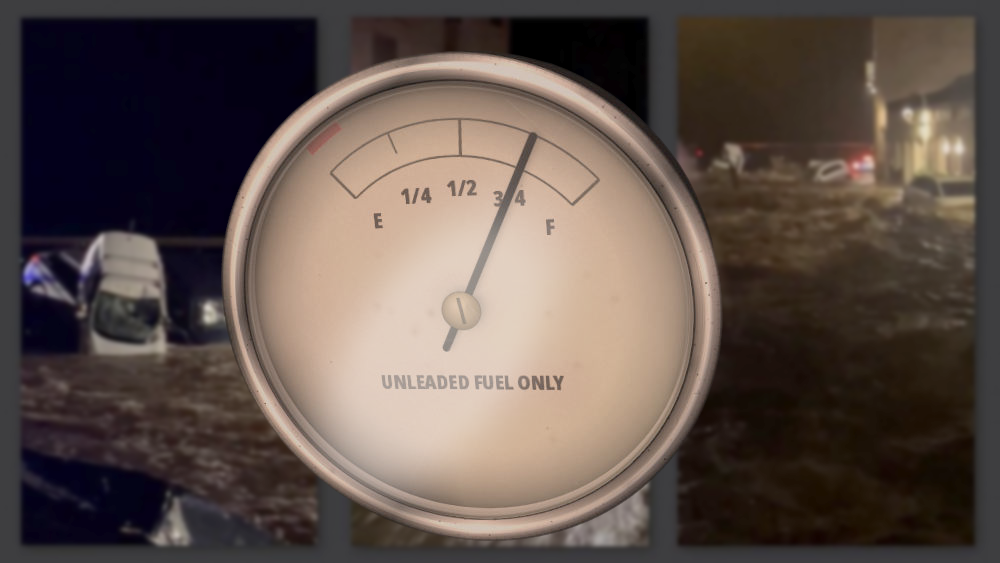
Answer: 0.75
